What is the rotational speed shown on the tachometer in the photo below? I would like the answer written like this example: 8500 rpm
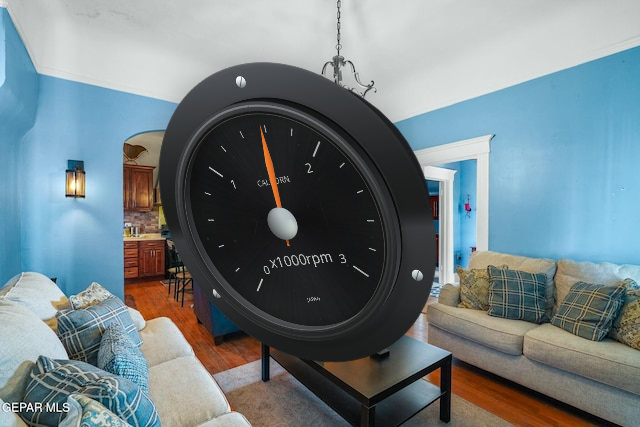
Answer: 1600 rpm
